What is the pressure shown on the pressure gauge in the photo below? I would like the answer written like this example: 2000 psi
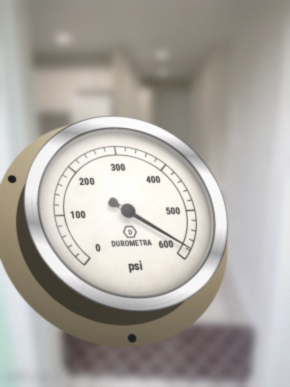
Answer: 580 psi
